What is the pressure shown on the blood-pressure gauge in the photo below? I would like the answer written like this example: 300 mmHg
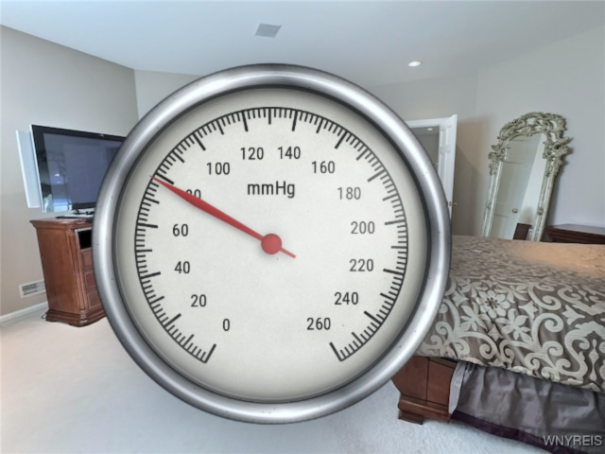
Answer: 78 mmHg
